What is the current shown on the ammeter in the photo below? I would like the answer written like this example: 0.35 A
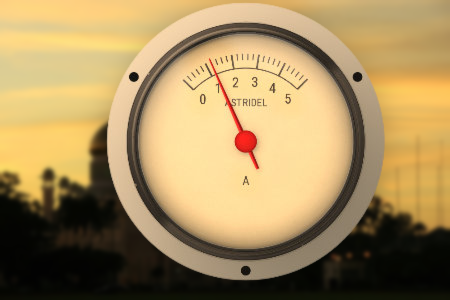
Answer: 1.2 A
